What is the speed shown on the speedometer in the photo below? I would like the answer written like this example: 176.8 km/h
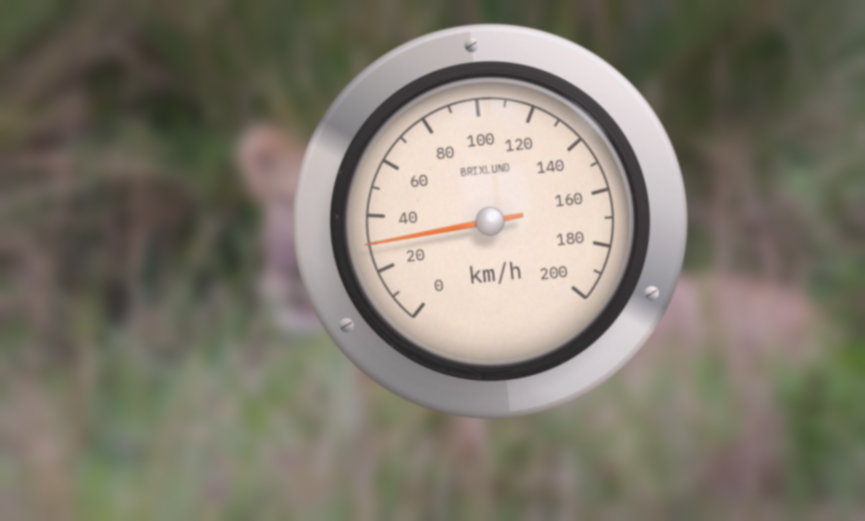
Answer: 30 km/h
